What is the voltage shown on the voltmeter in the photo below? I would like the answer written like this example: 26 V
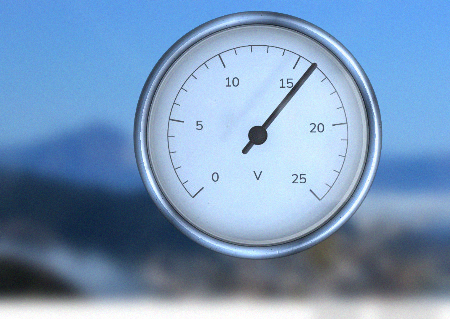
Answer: 16 V
